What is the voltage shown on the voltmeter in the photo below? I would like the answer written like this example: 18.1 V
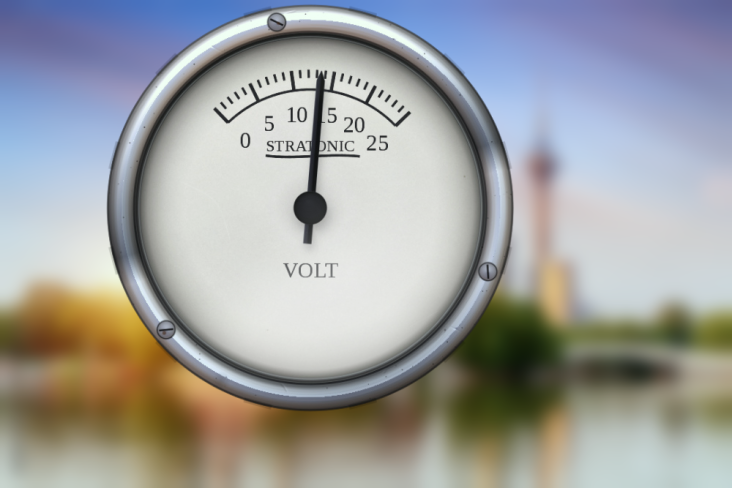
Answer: 13.5 V
